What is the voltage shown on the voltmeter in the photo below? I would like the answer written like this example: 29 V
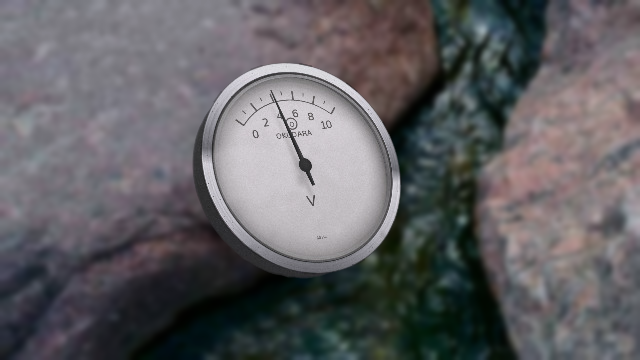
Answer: 4 V
